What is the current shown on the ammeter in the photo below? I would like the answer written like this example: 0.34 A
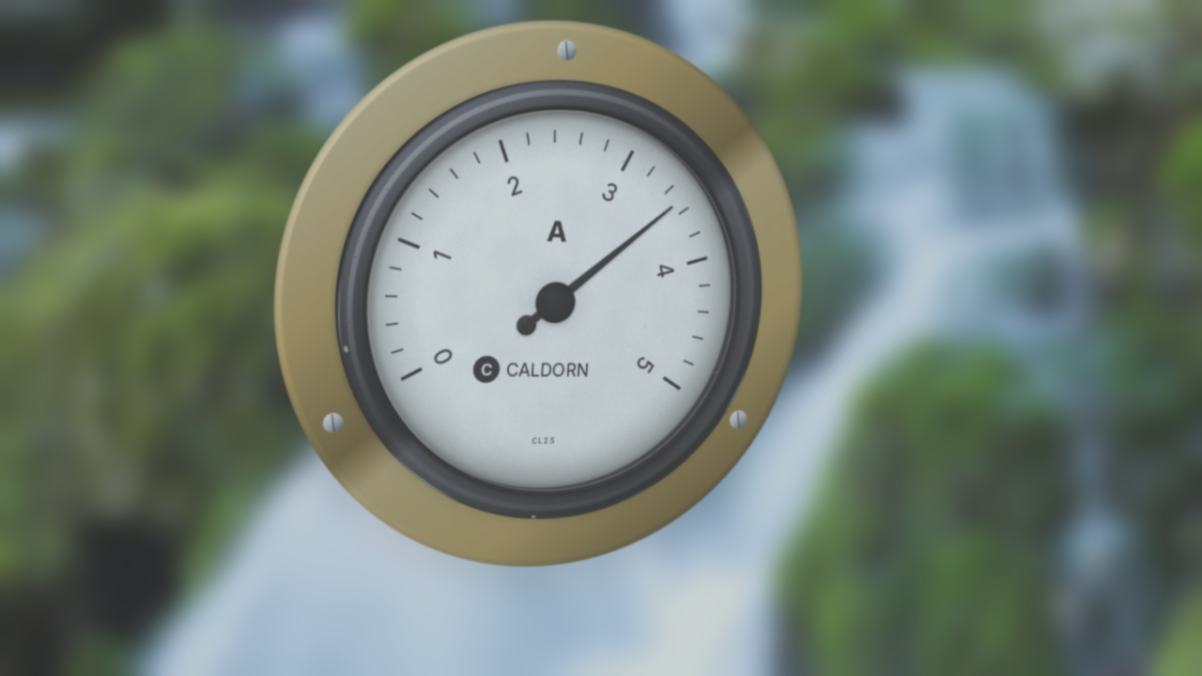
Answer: 3.5 A
